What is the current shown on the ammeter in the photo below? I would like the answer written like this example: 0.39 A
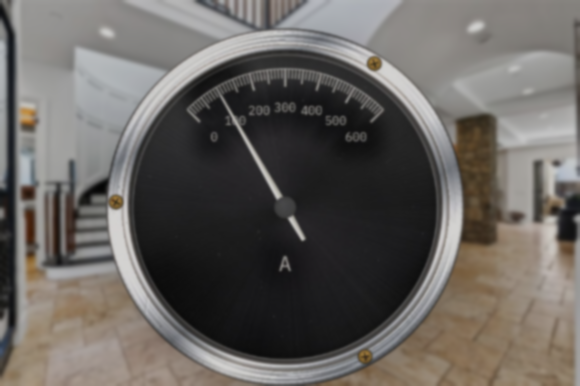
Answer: 100 A
